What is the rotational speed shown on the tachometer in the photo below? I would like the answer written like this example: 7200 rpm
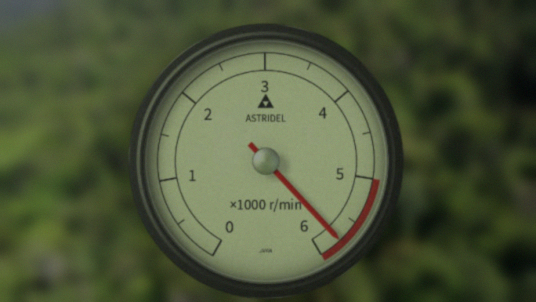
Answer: 5750 rpm
